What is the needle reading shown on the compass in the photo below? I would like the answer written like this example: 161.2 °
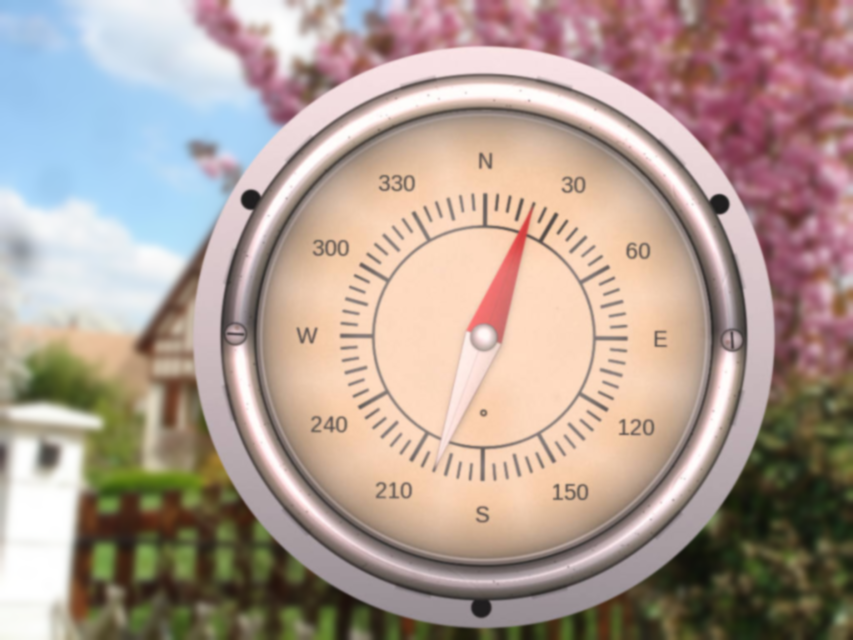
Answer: 20 °
